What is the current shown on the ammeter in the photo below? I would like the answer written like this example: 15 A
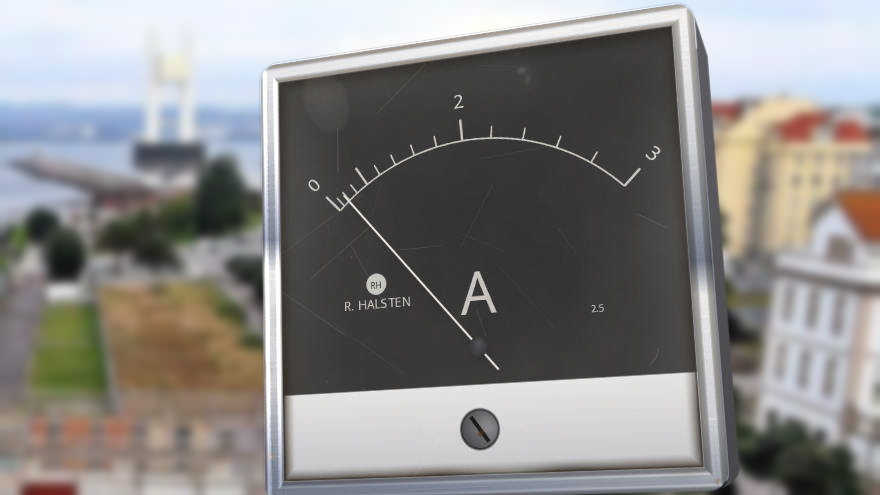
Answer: 0.6 A
